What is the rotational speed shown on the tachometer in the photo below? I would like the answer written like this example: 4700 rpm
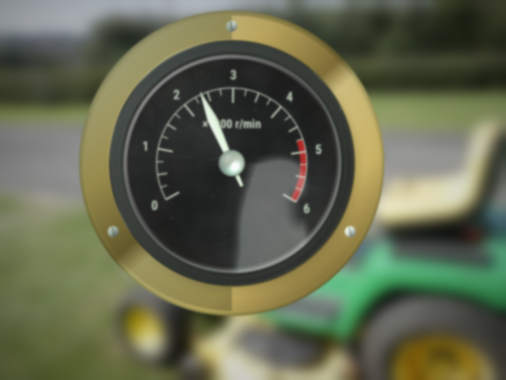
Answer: 2375 rpm
